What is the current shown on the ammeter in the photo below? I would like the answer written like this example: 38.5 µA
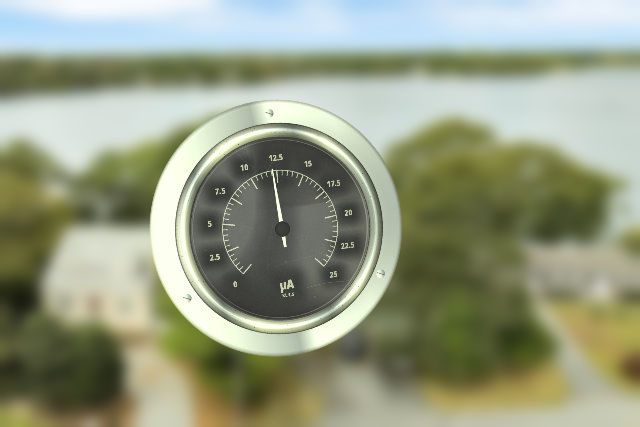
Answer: 12 µA
